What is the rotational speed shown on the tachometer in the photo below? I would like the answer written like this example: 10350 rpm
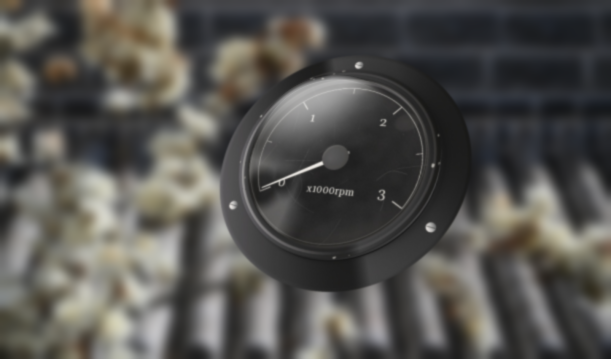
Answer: 0 rpm
